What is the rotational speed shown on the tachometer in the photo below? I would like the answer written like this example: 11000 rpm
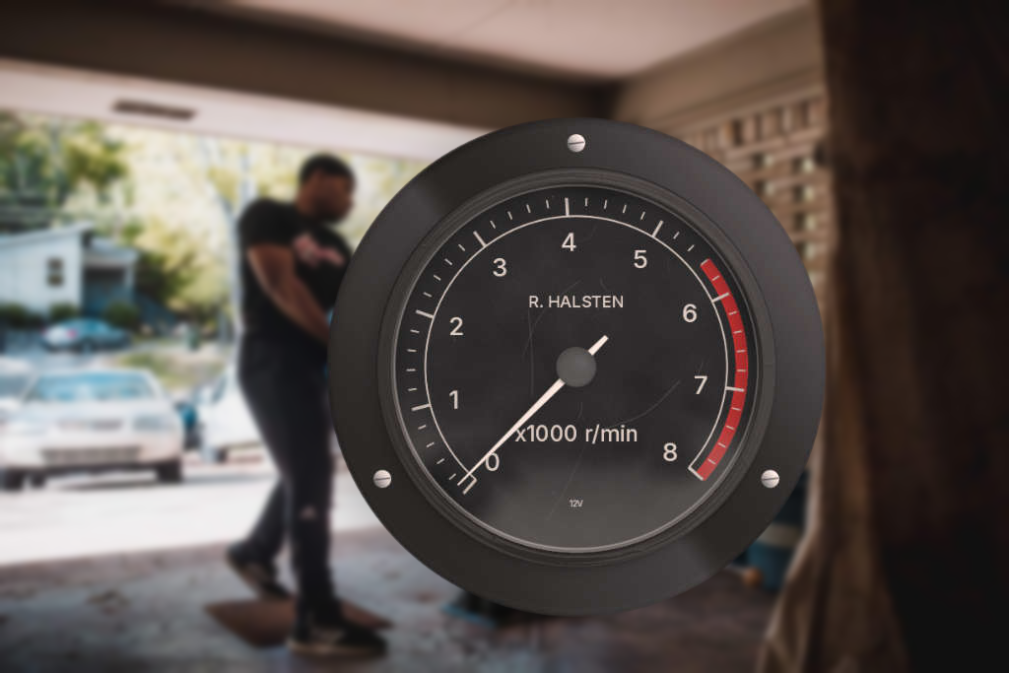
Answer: 100 rpm
